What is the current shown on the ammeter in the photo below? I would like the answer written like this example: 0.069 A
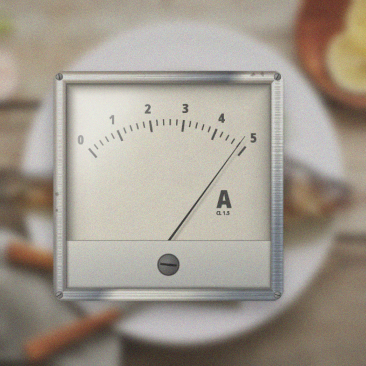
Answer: 4.8 A
